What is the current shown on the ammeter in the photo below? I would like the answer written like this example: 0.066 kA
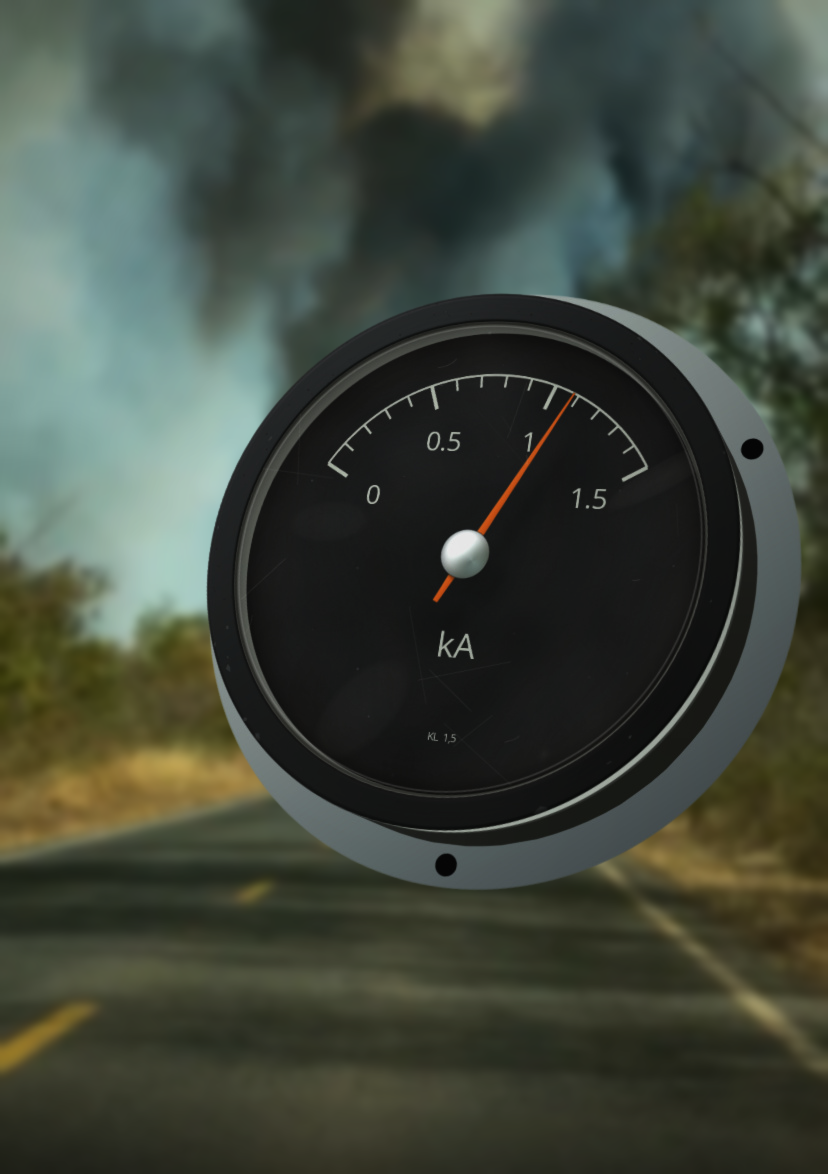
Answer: 1.1 kA
